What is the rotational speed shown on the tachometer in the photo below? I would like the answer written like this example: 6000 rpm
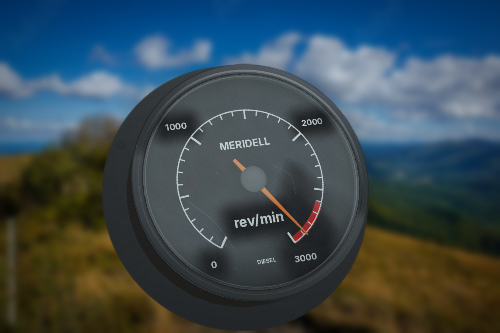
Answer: 2900 rpm
